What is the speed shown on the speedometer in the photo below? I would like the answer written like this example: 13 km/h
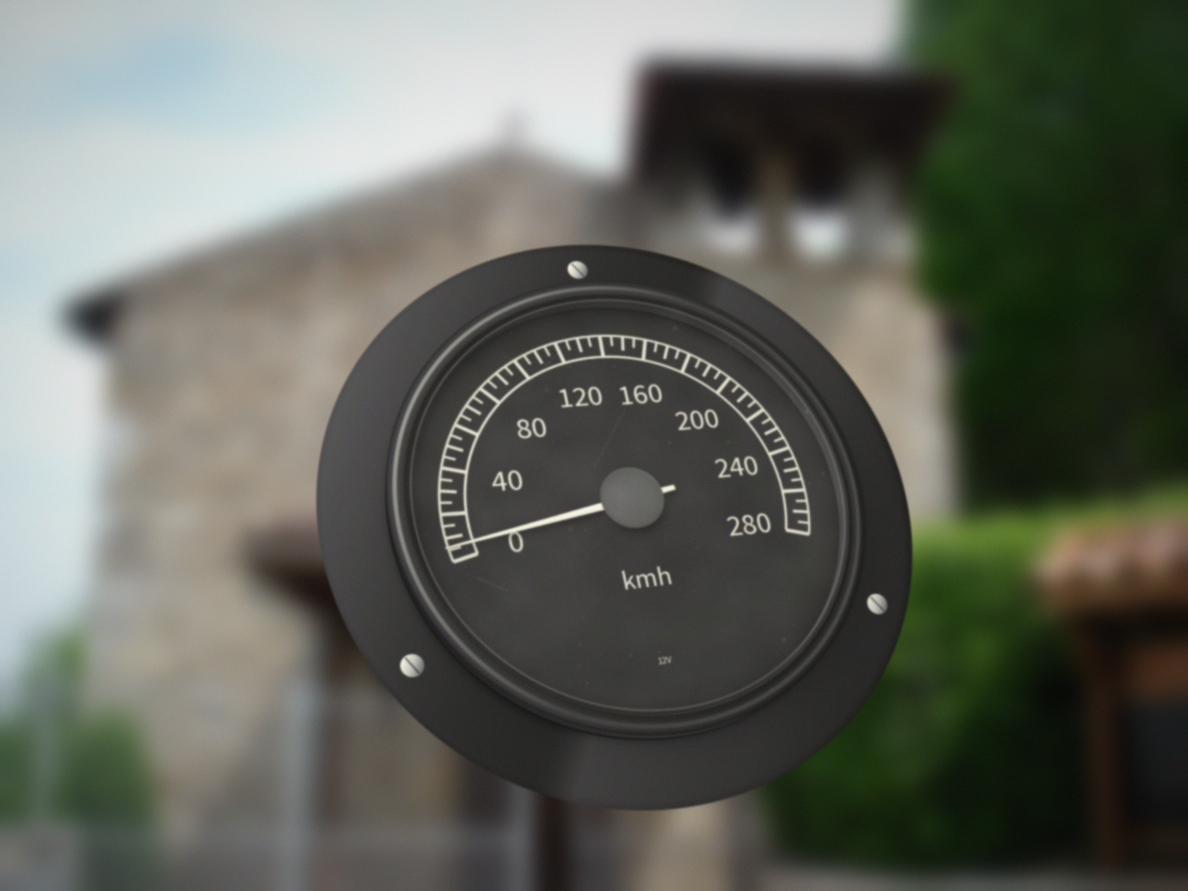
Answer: 5 km/h
